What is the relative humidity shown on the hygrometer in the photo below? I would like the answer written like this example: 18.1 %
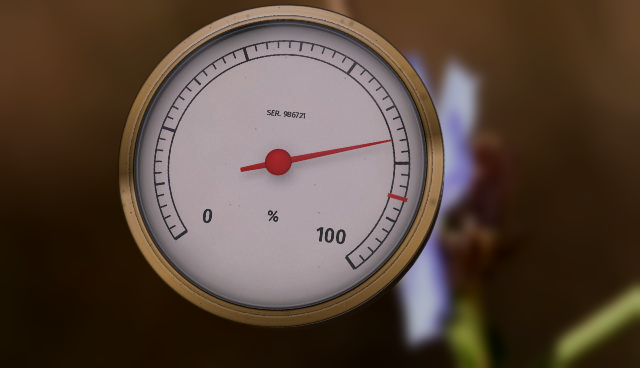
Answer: 76 %
